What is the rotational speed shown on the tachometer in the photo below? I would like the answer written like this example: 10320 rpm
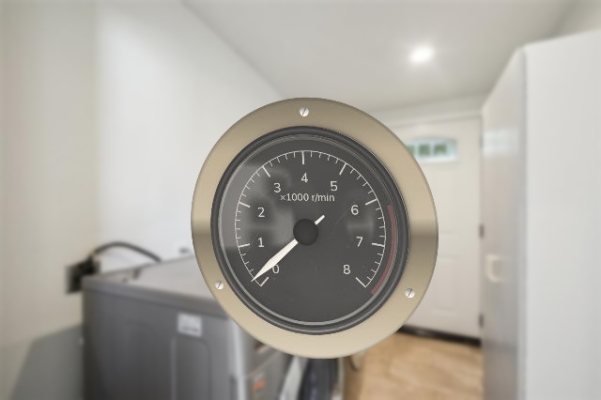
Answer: 200 rpm
